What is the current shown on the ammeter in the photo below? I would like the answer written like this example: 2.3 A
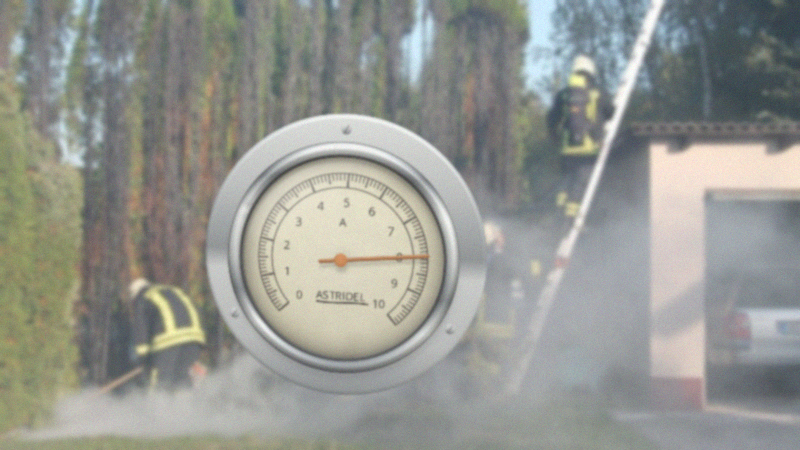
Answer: 8 A
